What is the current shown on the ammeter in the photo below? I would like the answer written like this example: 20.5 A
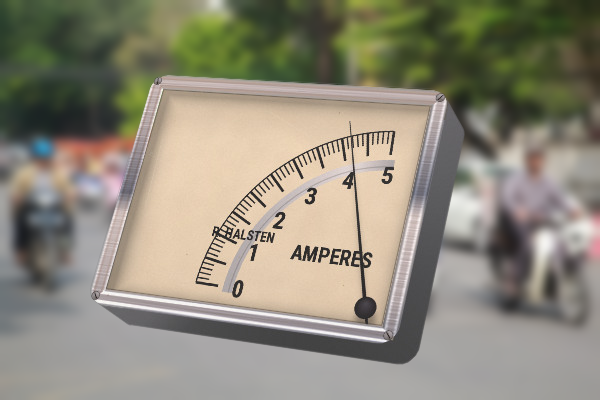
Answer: 4.2 A
